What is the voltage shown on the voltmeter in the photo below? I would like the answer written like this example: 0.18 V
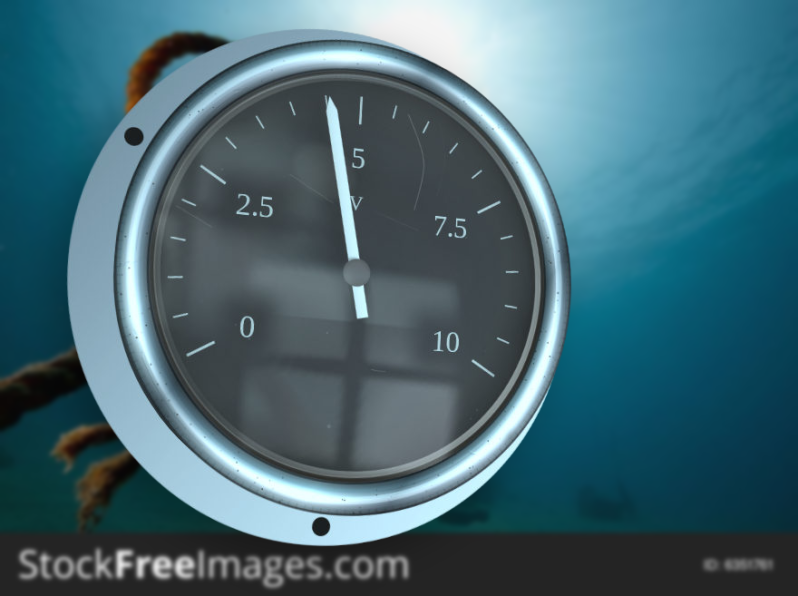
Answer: 4.5 V
